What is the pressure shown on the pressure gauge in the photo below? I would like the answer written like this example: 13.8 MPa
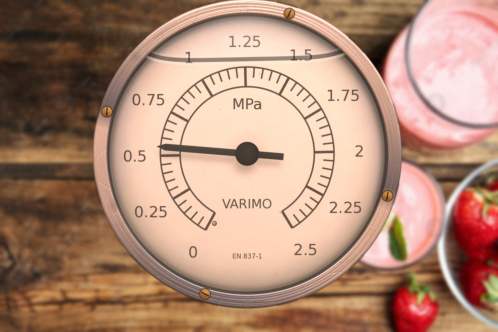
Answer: 0.55 MPa
